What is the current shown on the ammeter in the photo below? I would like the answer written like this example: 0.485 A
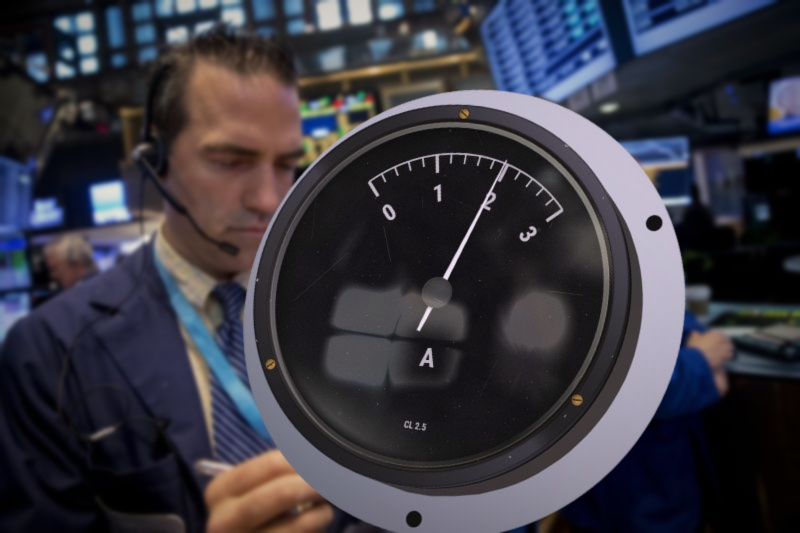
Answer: 2 A
